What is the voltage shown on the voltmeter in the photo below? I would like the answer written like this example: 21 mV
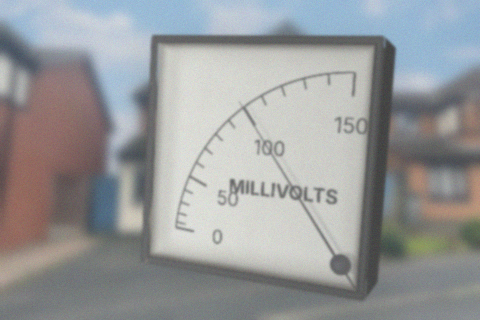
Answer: 100 mV
